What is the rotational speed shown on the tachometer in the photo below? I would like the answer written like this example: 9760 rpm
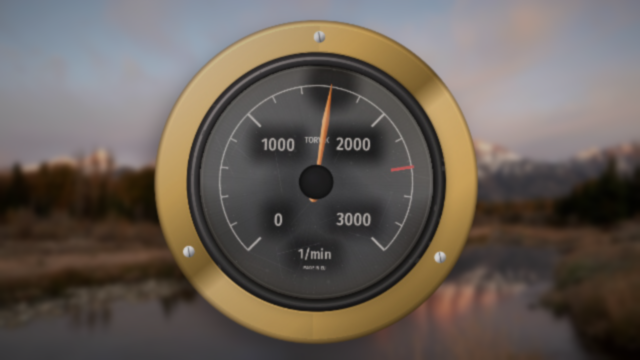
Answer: 1600 rpm
